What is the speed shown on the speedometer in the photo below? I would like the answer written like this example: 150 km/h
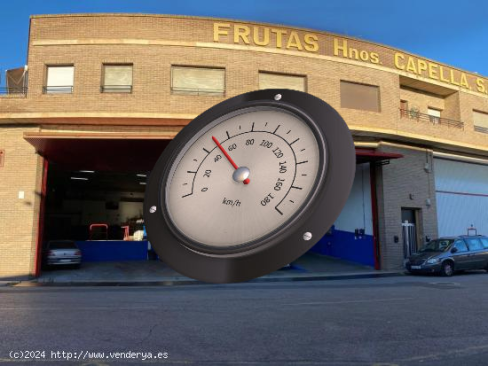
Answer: 50 km/h
